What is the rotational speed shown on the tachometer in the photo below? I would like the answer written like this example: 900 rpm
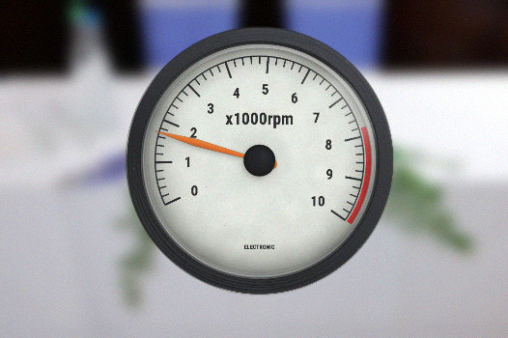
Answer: 1700 rpm
